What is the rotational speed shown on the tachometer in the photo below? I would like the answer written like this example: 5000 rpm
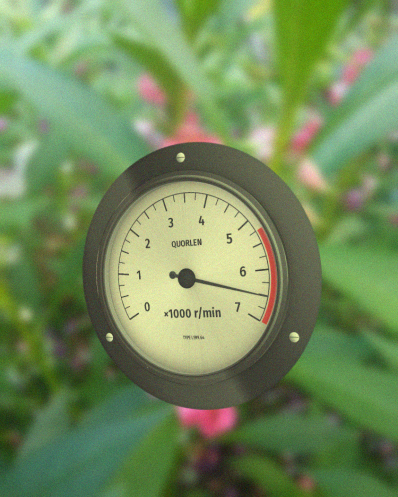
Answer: 6500 rpm
